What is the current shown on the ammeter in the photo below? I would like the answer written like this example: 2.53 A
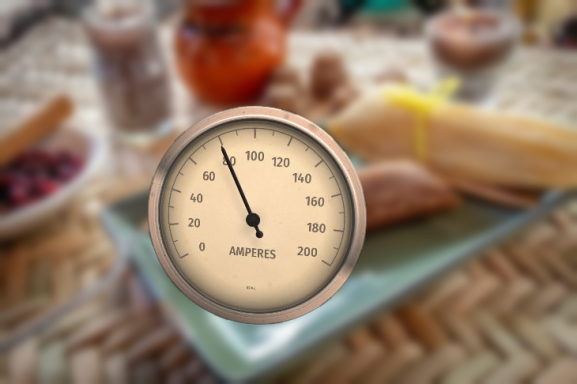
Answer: 80 A
